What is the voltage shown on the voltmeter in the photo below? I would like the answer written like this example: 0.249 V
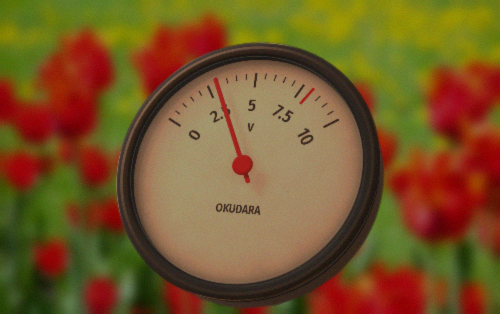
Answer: 3 V
